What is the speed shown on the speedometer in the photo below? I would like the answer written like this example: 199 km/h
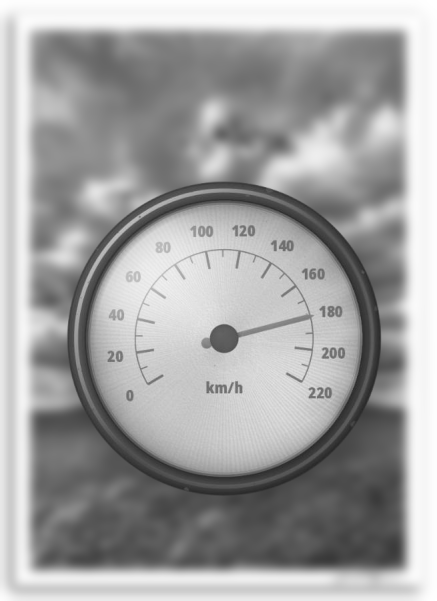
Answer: 180 km/h
